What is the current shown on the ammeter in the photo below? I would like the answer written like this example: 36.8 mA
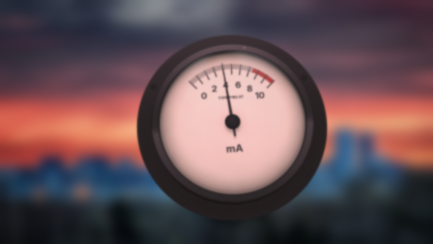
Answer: 4 mA
